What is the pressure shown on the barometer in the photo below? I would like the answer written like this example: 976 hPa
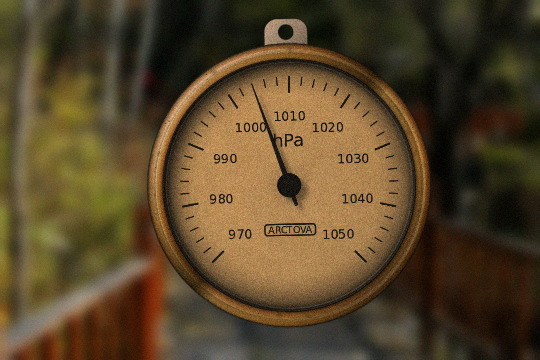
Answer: 1004 hPa
